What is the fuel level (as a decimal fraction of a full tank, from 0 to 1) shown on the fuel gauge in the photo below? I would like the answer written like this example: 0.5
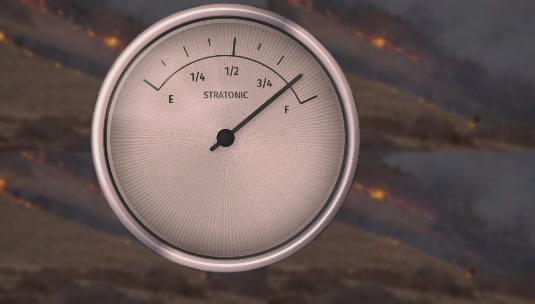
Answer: 0.875
